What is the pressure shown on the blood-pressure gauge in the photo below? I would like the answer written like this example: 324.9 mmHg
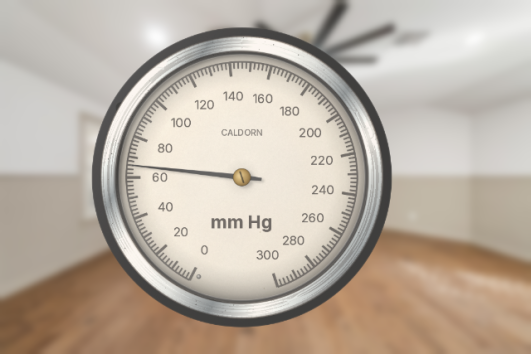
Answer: 66 mmHg
